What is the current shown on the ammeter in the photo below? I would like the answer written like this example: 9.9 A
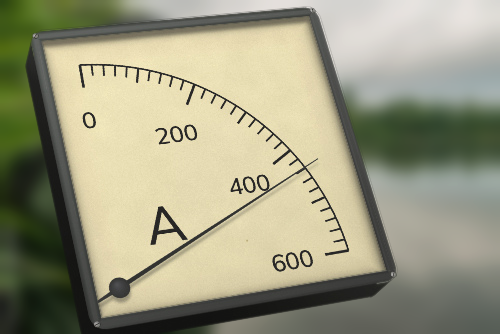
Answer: 440 A
